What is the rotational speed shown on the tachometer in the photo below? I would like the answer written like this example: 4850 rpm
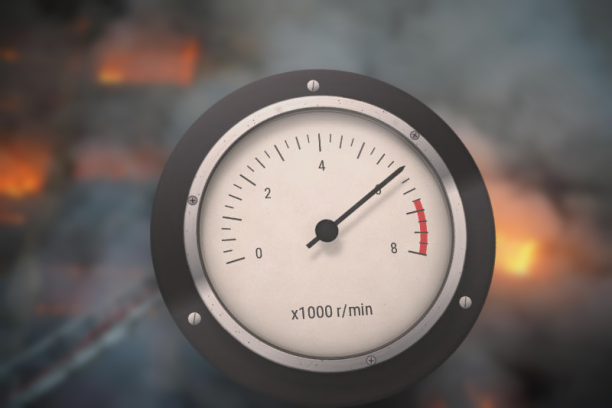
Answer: 6000 rpm
